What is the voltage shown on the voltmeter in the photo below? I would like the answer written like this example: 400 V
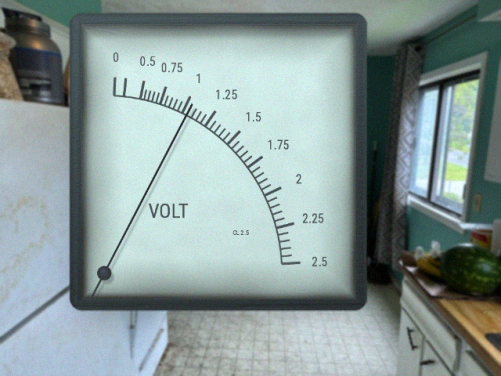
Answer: 1.05 V
